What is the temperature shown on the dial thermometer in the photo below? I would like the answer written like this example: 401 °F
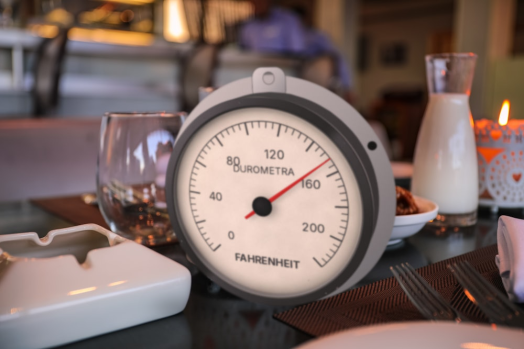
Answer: 152 °F
